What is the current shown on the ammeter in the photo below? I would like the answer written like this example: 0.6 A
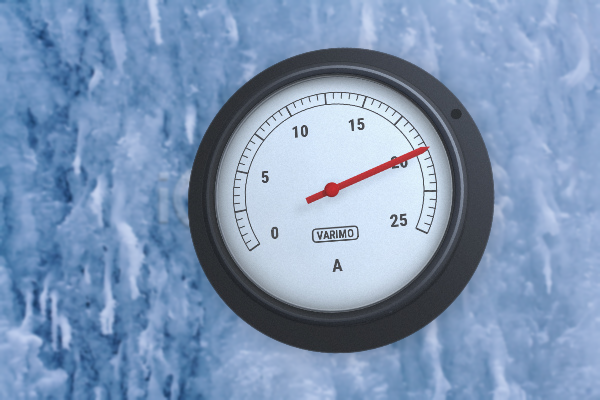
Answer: 20 A
